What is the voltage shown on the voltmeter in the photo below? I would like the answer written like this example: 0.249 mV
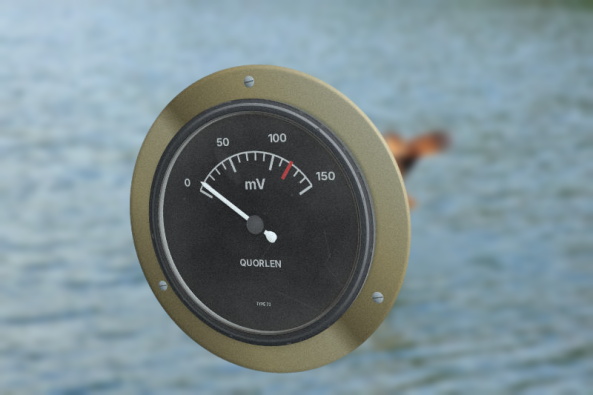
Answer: 10 mV
